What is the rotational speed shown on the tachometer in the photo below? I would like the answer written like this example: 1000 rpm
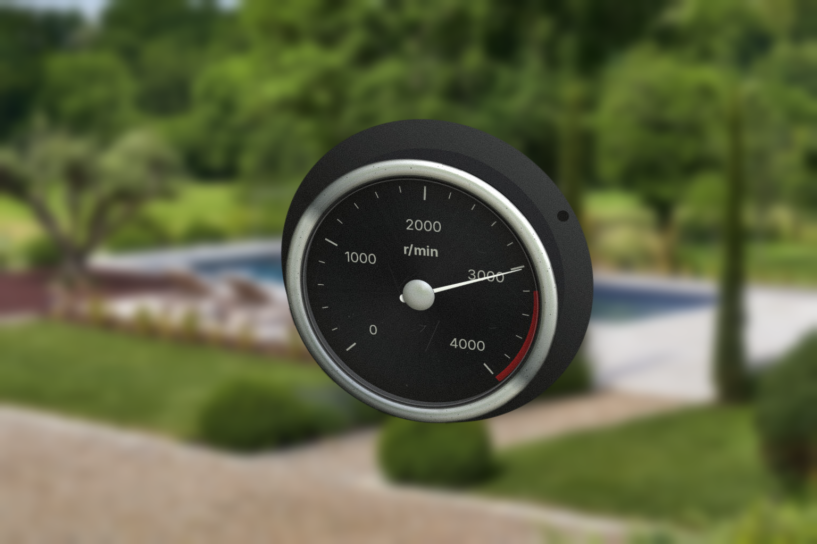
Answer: 3000 rpm
